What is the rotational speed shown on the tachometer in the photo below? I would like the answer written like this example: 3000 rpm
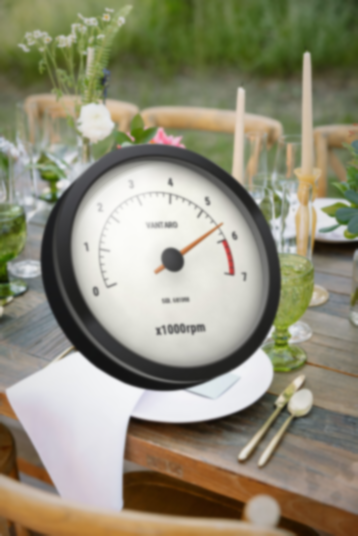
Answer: 5600 rpm
